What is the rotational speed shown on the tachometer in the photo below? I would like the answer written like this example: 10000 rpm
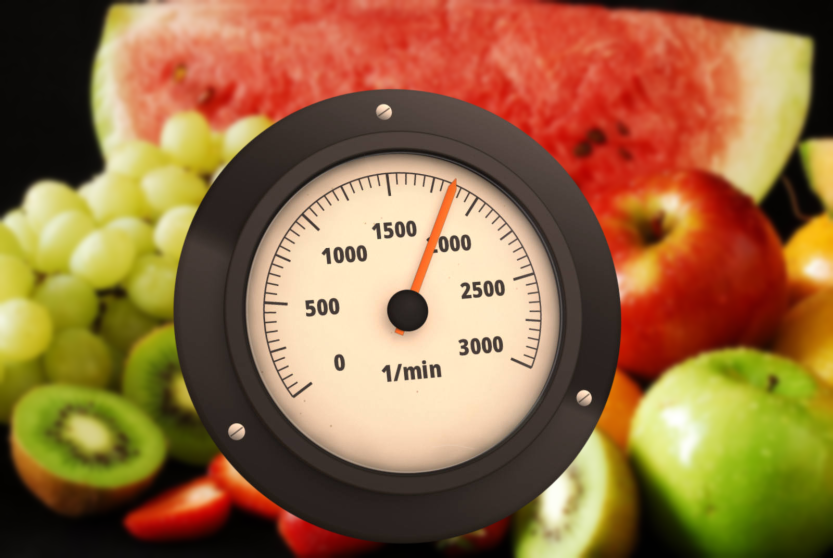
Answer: 1850 rpm
